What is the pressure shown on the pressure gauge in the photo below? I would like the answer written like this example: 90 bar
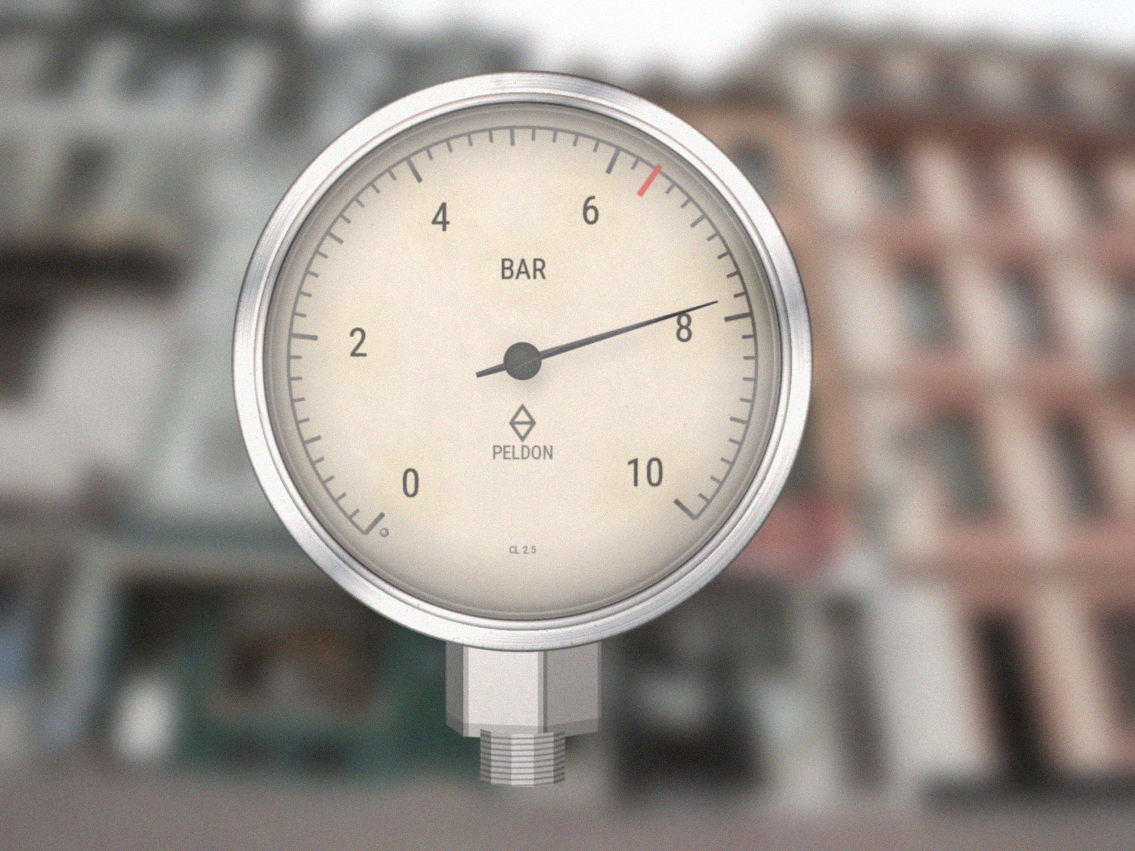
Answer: 7.8 bar
